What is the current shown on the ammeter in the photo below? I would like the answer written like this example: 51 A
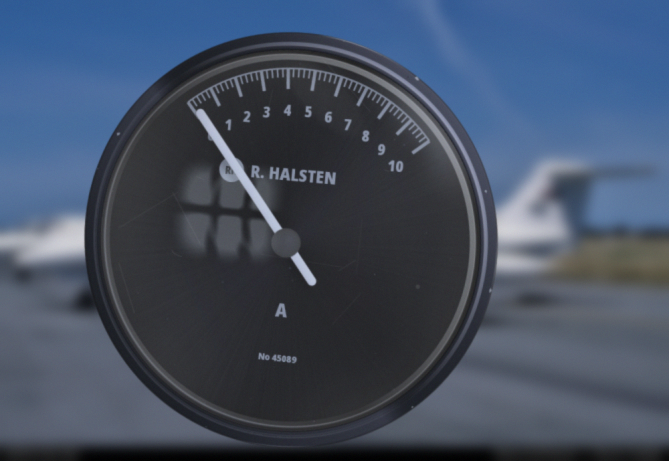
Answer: 0.2 A
